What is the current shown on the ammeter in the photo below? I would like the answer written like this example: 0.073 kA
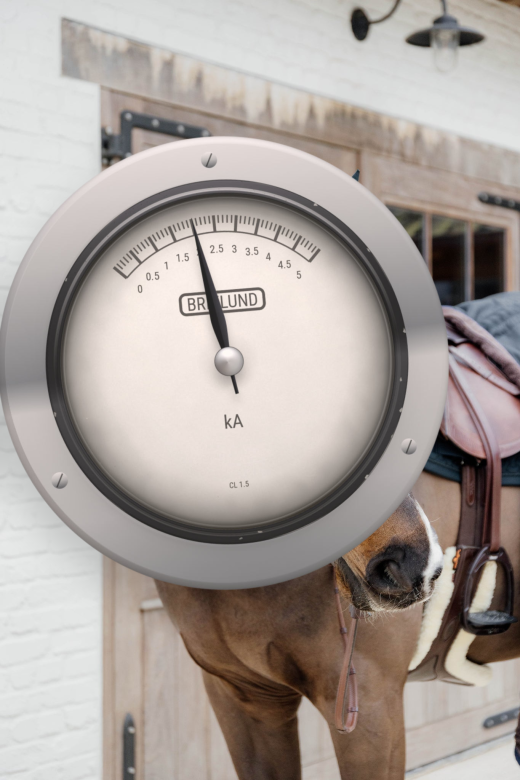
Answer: 2 kA
